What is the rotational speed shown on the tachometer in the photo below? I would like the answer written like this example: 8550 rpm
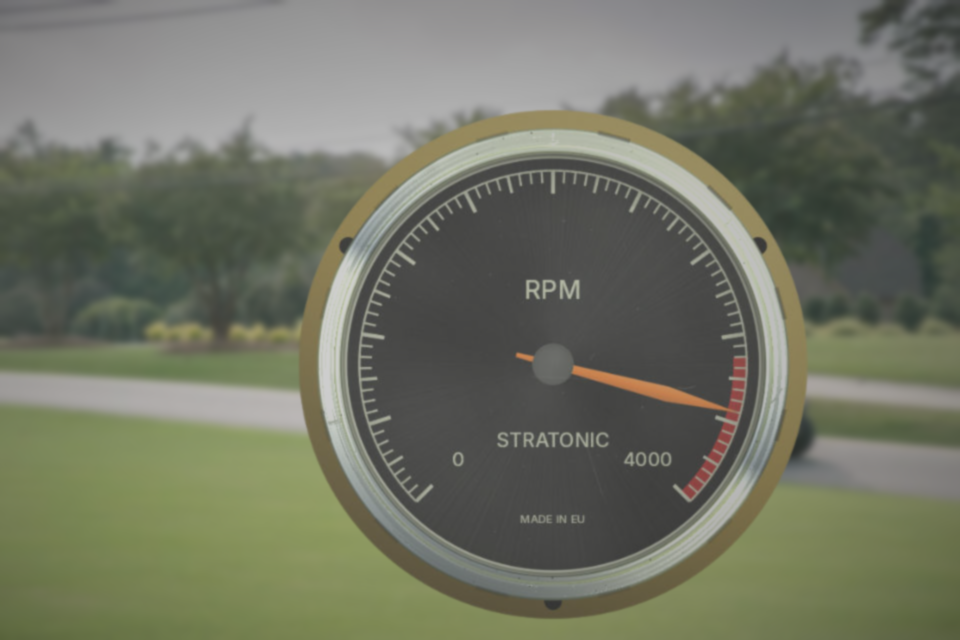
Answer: 3550 rpm
